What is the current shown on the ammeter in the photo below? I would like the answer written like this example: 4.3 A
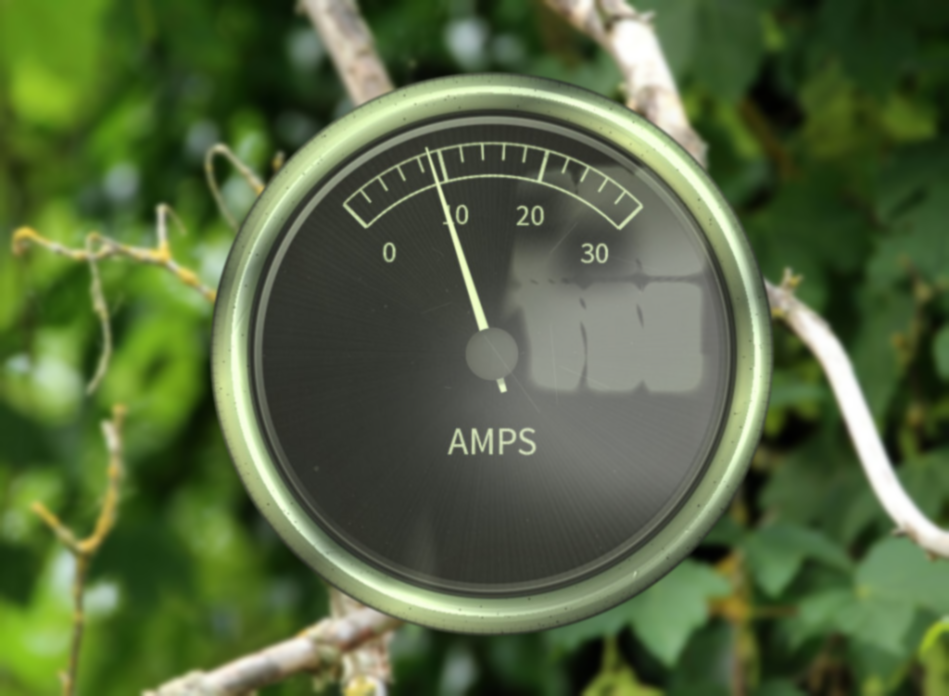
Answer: 9 A
